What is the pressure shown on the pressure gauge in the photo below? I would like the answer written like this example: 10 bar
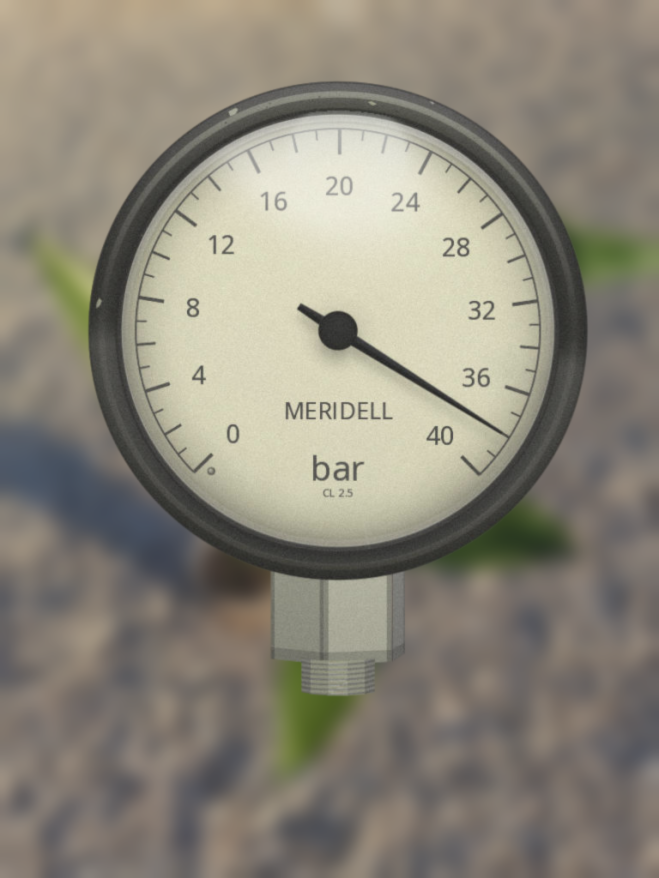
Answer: 38 bar
